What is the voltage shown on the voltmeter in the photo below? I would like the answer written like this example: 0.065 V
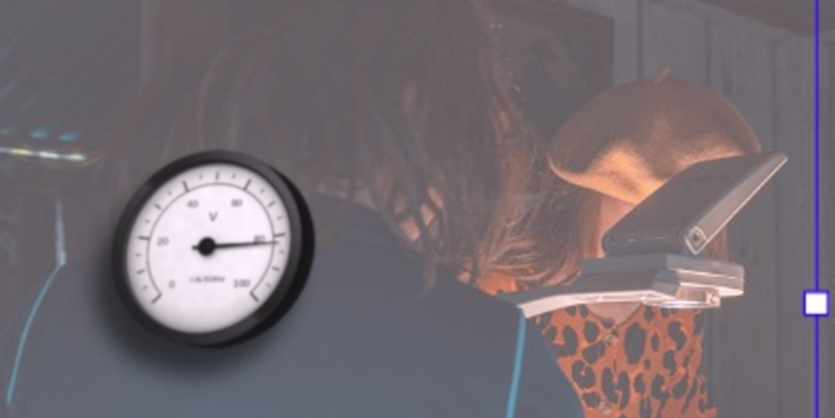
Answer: 82.5 V
